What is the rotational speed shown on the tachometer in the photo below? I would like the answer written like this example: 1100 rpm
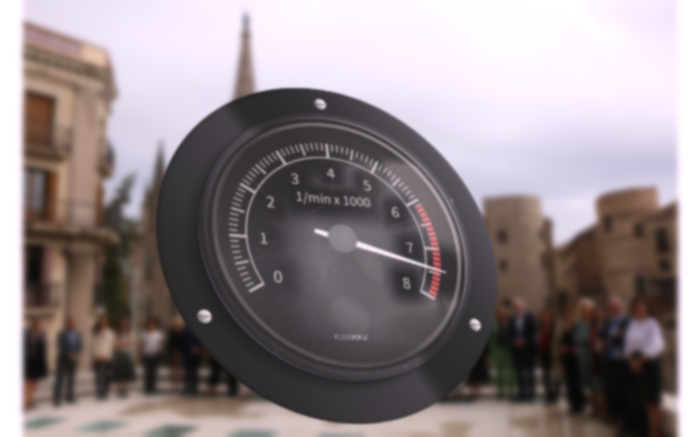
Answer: 7500 rpm
